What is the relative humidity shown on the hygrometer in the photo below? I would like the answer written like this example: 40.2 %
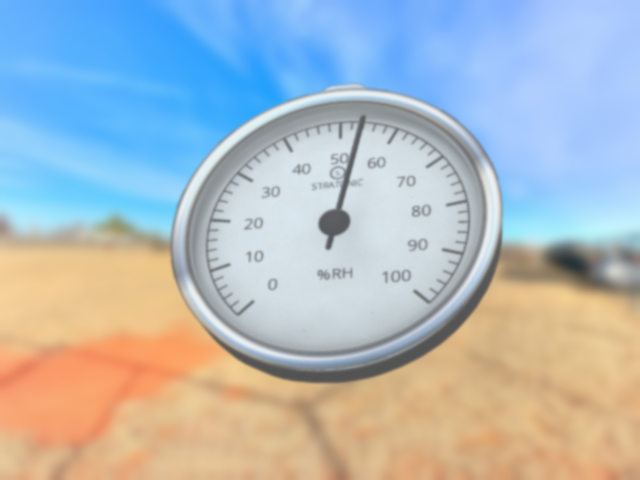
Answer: 54 %
